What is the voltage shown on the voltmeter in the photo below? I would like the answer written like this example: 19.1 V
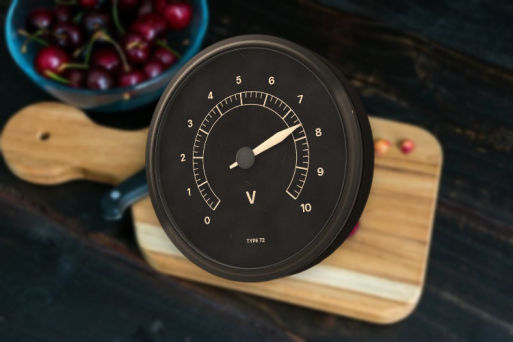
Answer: 7.6 V
